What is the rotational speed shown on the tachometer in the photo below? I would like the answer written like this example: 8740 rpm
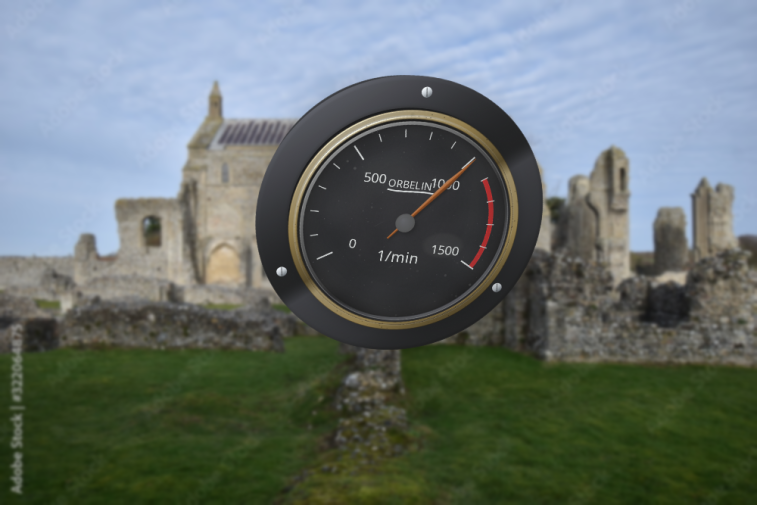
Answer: 1000 rpm
